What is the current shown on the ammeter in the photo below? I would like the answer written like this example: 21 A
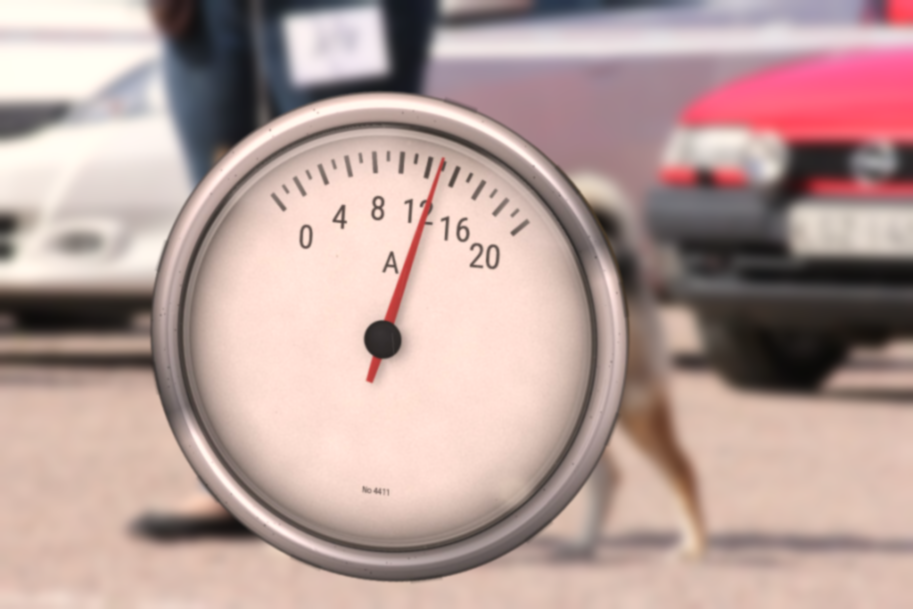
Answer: 13 A
